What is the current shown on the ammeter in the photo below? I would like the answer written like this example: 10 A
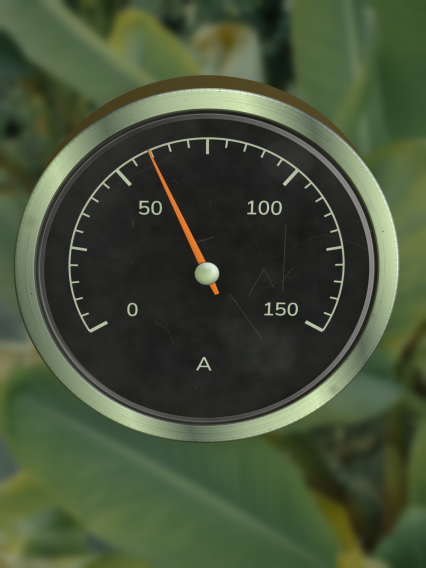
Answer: 60 A
